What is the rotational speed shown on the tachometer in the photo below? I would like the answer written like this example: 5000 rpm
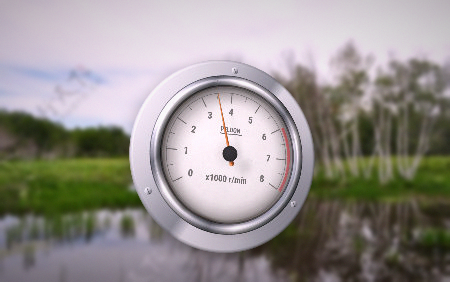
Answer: 3500 rpm
